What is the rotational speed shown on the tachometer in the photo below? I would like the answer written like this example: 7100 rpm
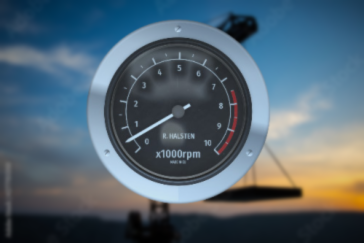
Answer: 500 rpm
